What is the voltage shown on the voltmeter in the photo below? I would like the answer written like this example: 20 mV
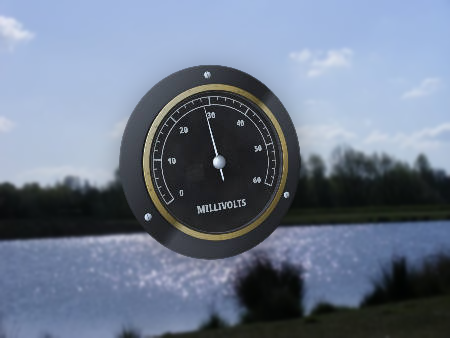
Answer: 28 mV
